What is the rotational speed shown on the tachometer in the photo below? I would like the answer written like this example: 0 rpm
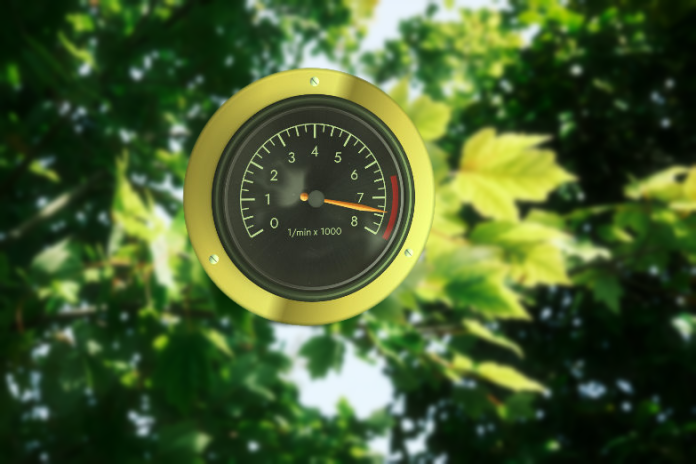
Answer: 7375 rpm
